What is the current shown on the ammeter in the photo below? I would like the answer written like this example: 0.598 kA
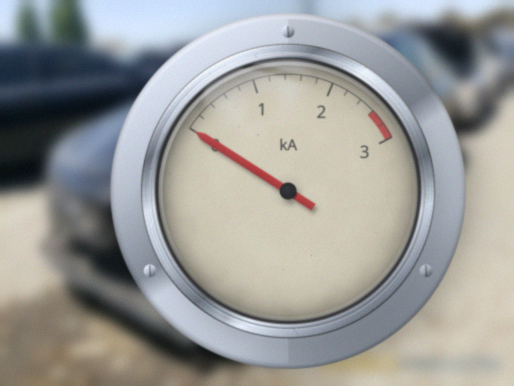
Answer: 0 kA
